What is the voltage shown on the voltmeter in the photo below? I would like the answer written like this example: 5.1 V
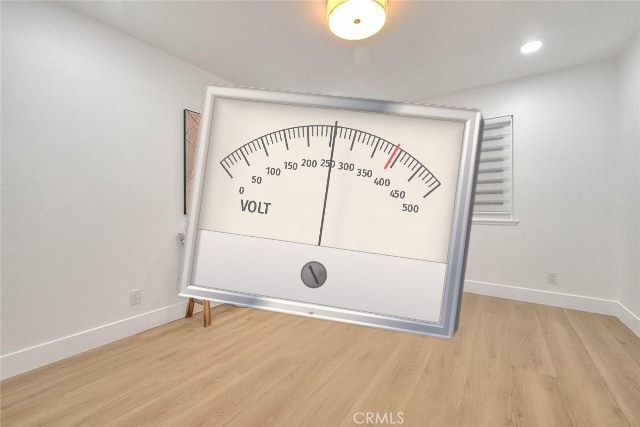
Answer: 260 V
